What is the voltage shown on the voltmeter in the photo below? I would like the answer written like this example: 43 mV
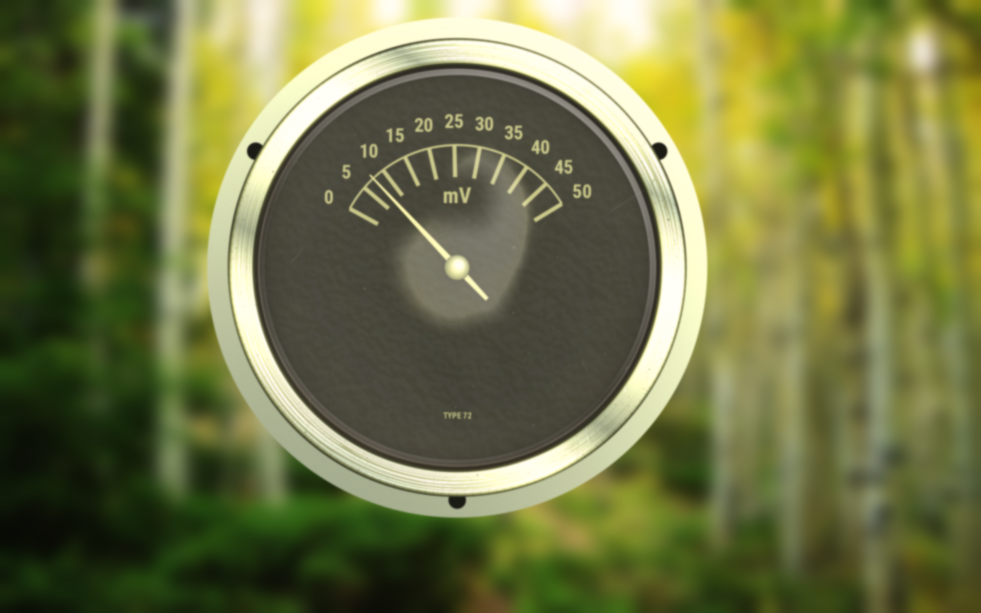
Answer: 7.5 mV
